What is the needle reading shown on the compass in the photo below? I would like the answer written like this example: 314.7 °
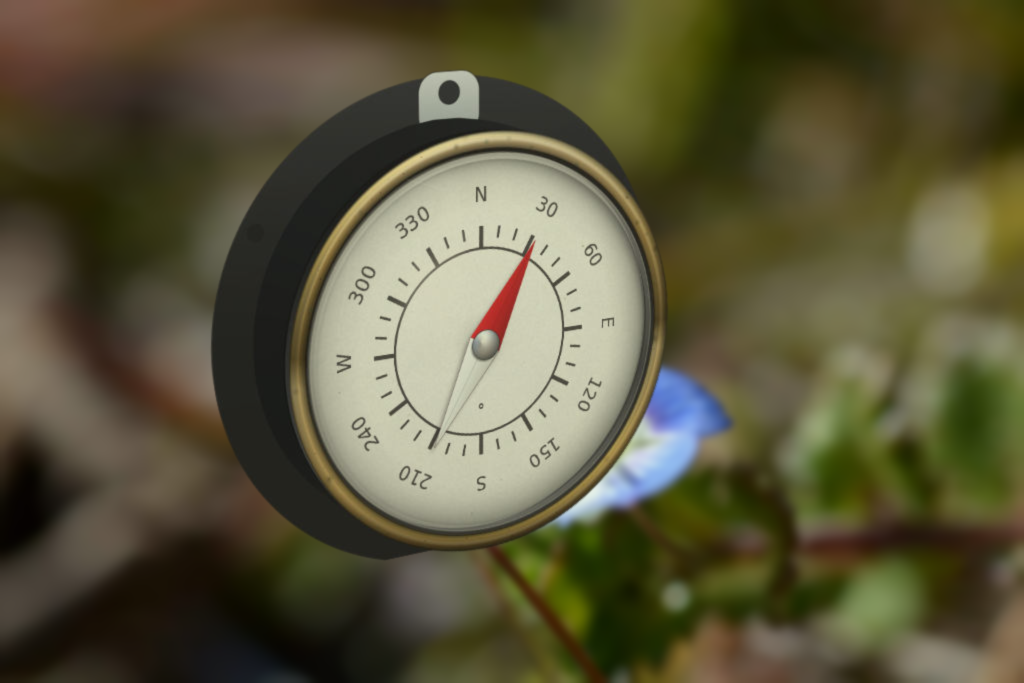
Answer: 30 °
